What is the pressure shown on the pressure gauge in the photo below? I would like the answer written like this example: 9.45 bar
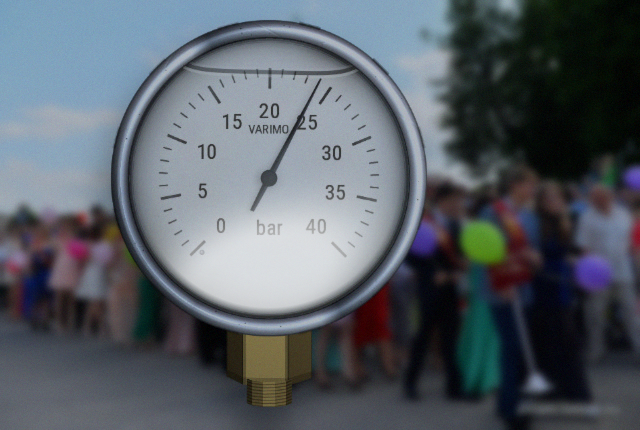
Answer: 24 bar
